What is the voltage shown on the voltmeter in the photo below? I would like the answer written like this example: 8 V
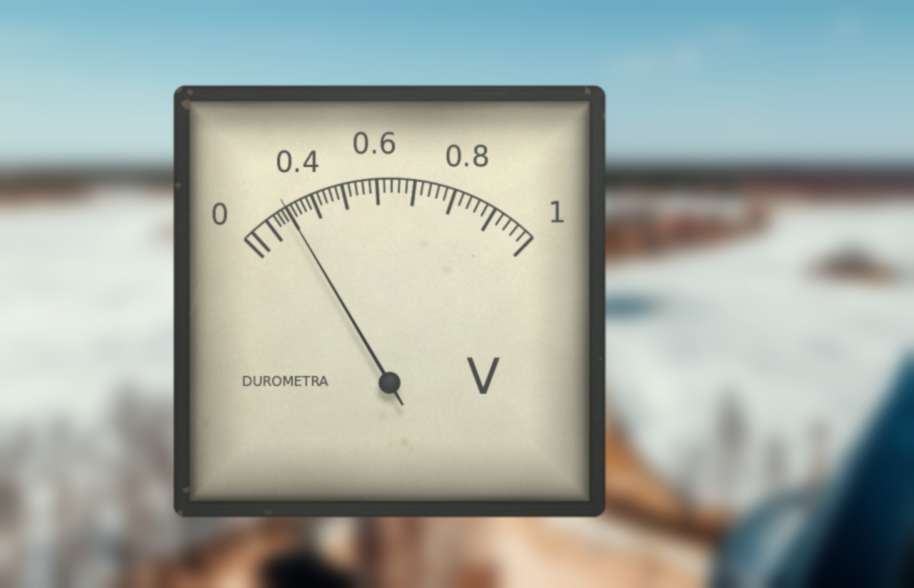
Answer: 0.3 V
